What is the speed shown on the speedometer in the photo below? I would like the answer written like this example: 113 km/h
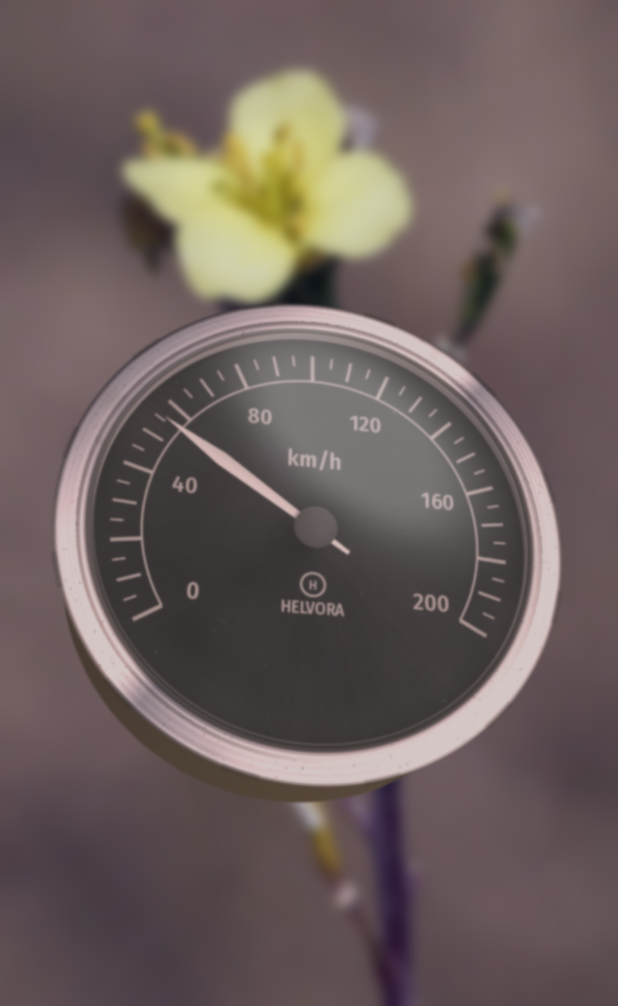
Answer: 55 km/h
